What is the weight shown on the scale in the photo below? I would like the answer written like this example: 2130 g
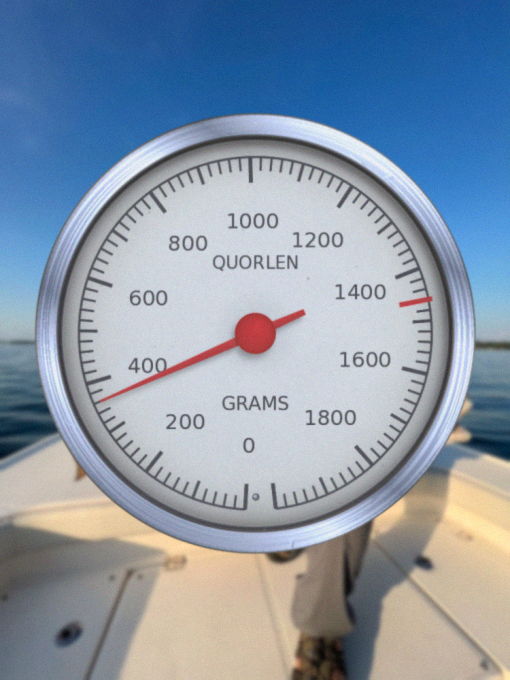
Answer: 360 g
